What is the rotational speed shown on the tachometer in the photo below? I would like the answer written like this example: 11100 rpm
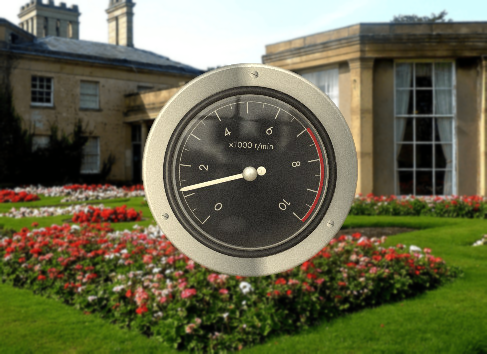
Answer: 1250 rpm
